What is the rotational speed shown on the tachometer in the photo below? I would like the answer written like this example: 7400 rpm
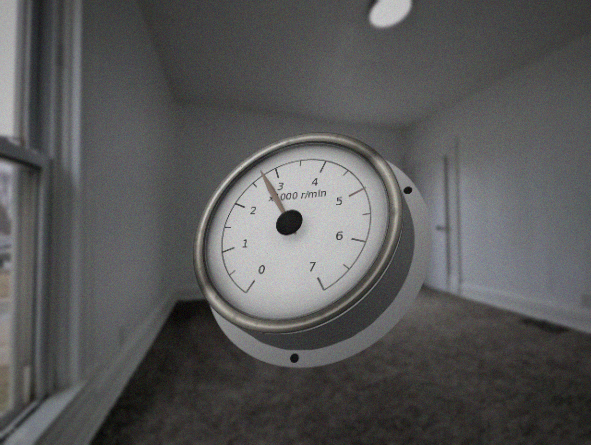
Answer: 2750 rpm
